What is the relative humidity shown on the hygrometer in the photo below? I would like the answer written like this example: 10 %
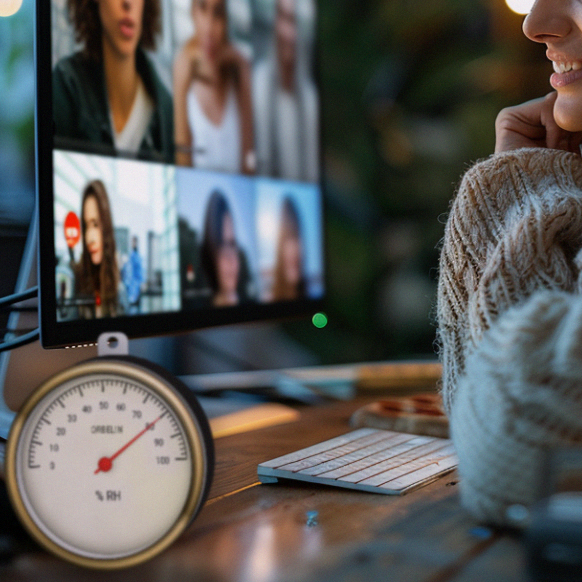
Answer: 80 %
